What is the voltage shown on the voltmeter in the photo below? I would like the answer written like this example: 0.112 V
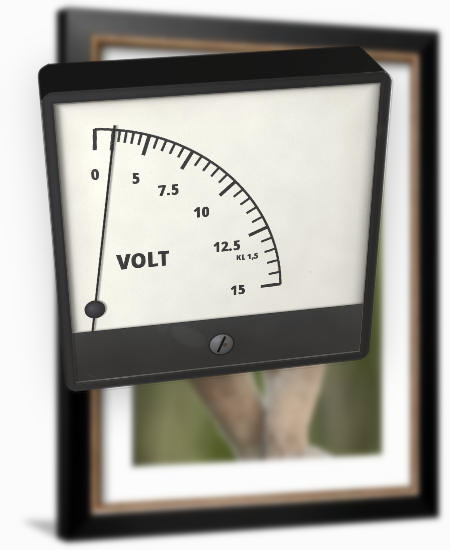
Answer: 2.5 V
